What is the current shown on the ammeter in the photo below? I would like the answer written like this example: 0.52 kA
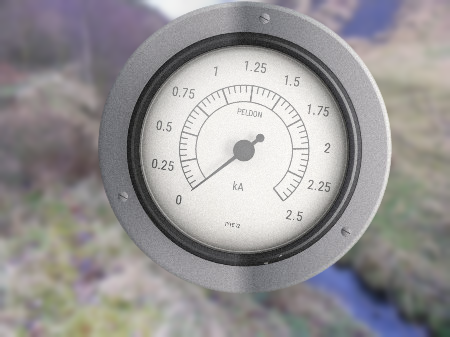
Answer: 0 kA
